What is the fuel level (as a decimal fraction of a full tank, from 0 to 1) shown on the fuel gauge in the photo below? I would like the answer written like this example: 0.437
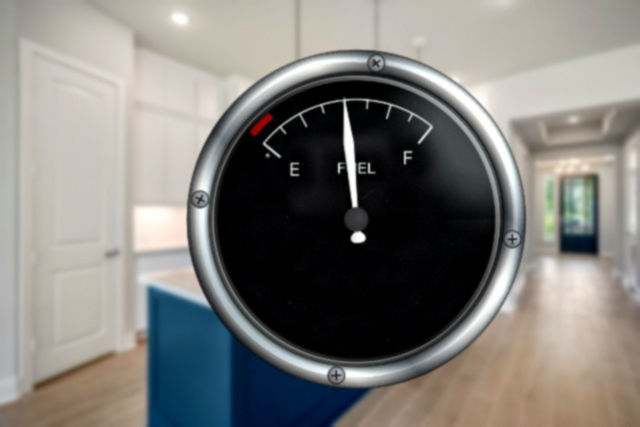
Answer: 0.5
